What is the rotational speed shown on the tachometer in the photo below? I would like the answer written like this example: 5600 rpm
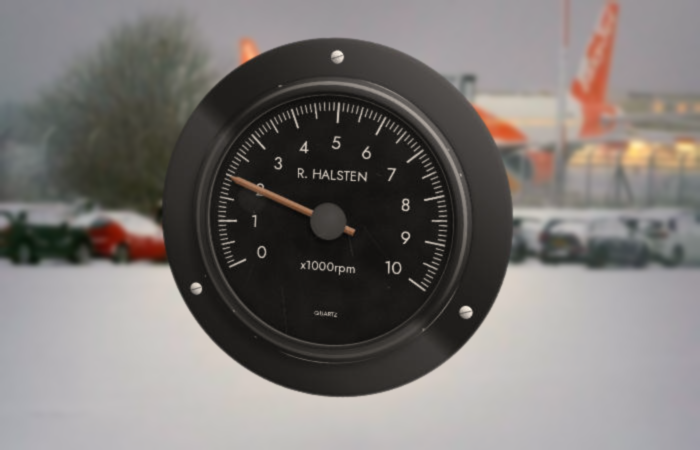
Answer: 2000 rpm
